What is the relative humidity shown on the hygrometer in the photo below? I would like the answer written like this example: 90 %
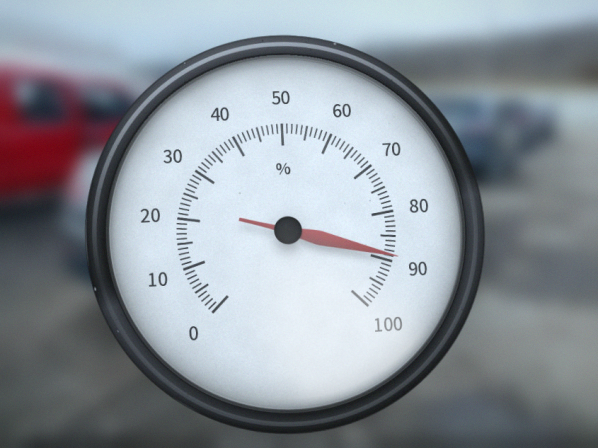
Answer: 89 %
